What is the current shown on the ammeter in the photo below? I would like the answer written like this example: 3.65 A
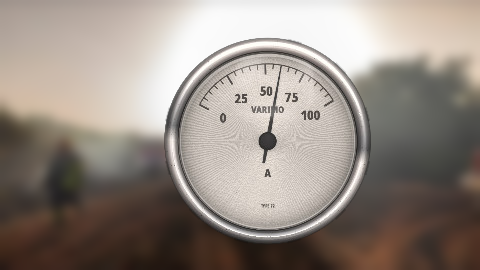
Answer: 60 A
